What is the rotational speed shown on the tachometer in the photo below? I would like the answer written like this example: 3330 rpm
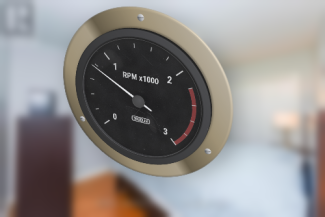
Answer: 800 rpm
